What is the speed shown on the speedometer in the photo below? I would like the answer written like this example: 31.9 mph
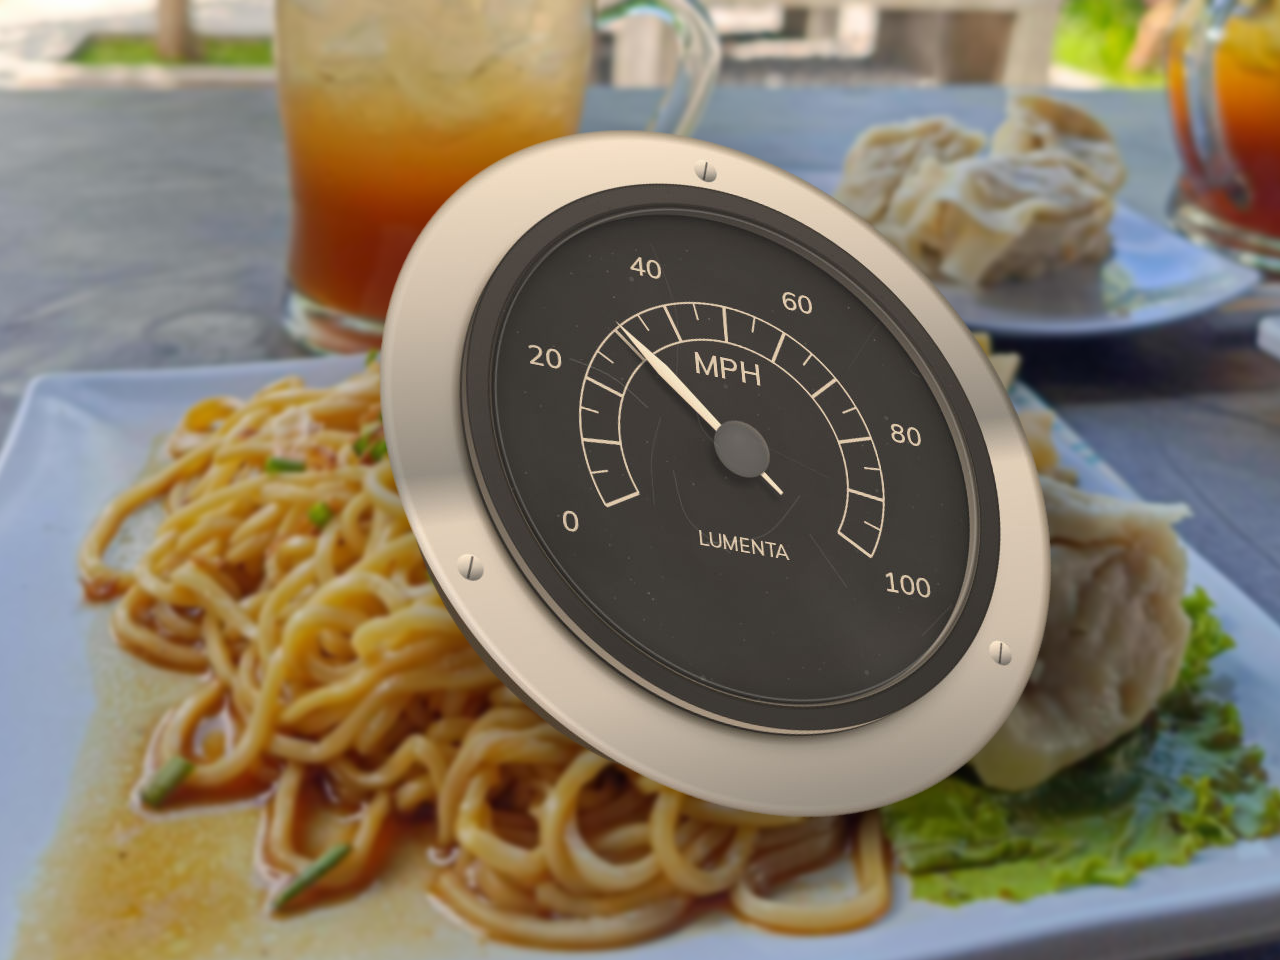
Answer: 30 mph
